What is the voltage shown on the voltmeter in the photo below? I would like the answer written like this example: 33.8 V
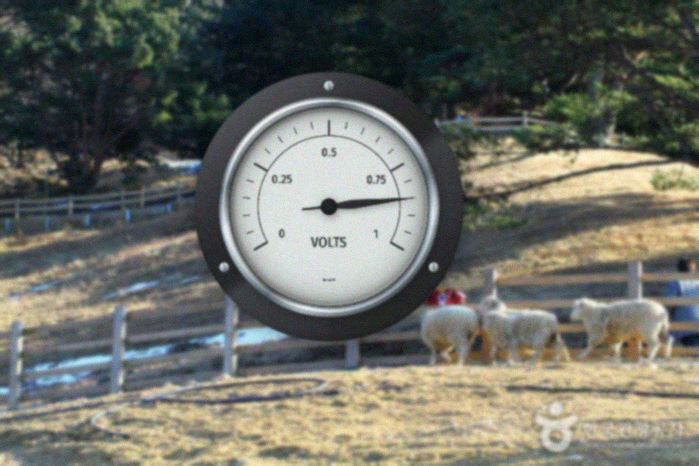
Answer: 0.85 V
